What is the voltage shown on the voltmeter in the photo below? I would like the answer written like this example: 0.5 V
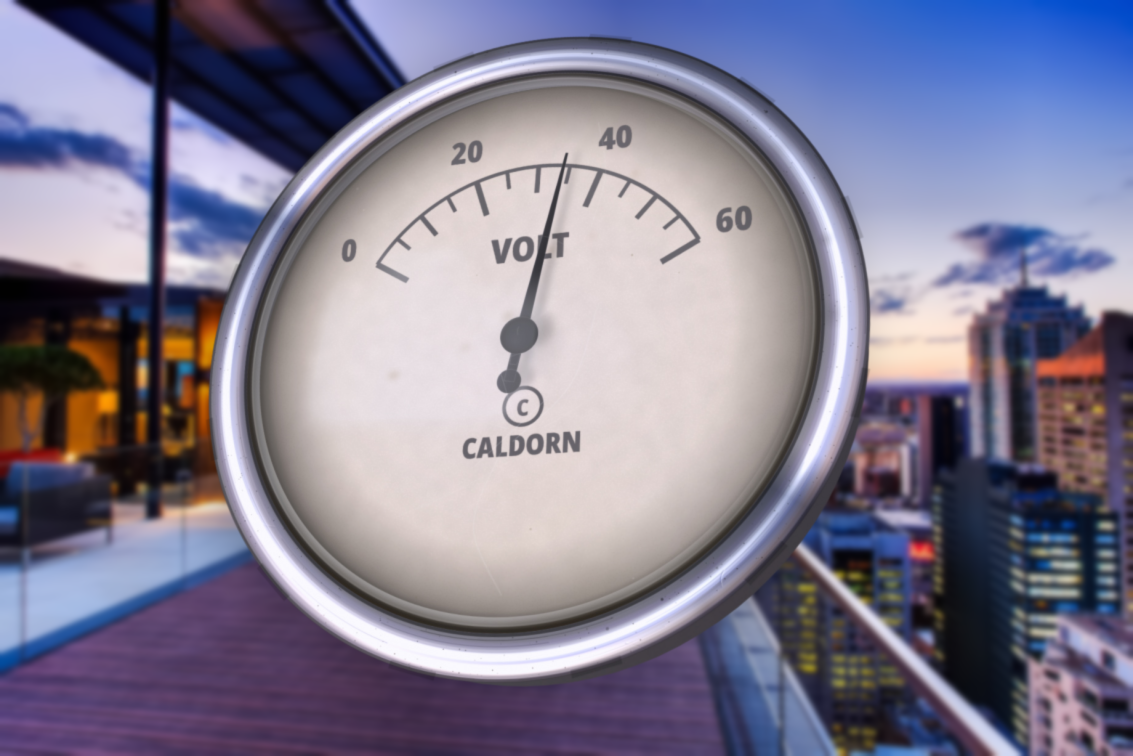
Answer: 35 V
